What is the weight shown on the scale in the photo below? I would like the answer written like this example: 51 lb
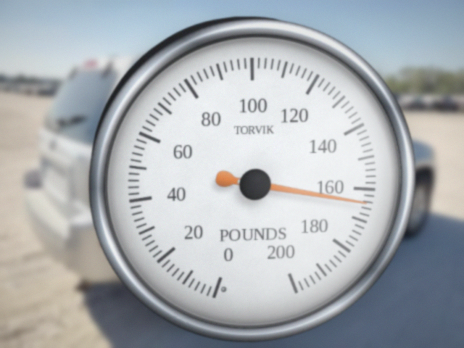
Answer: 164 lb
